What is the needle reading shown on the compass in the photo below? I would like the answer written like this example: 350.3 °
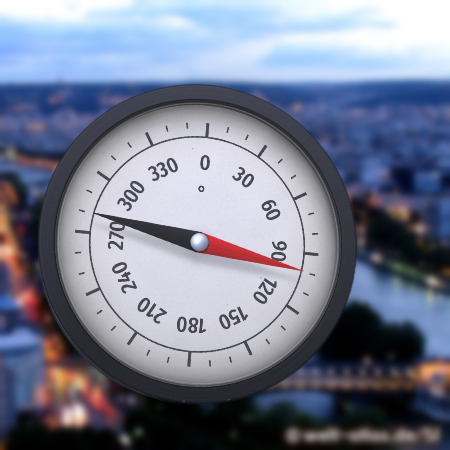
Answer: 100 °
